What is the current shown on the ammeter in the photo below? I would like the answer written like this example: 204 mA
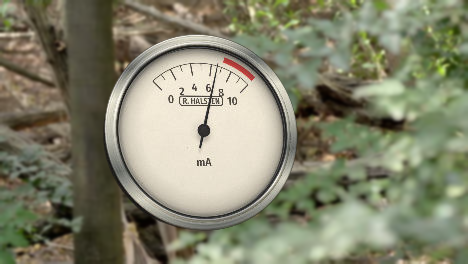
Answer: 6.5 mA
